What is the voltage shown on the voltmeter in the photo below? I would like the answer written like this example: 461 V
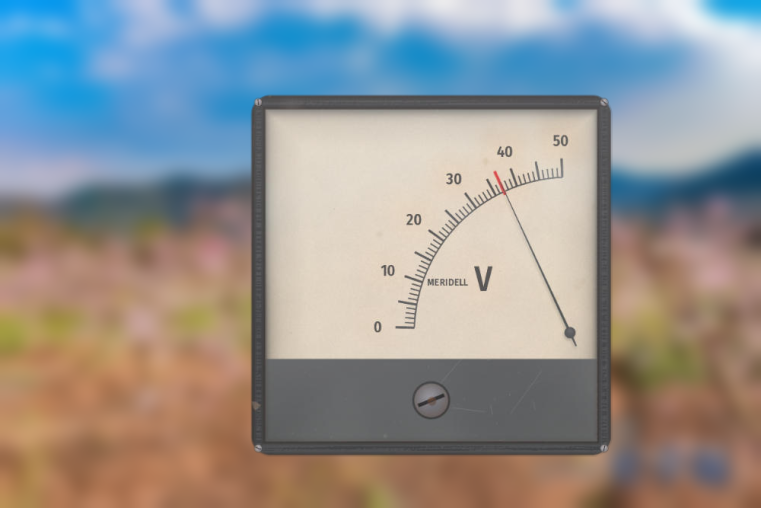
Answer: 37 V
